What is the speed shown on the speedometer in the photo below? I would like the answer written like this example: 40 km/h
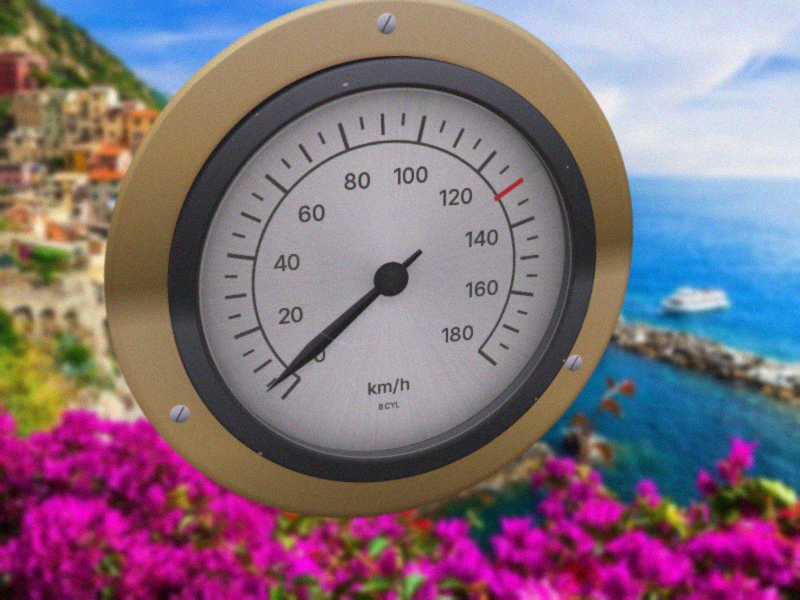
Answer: 5 km/h
